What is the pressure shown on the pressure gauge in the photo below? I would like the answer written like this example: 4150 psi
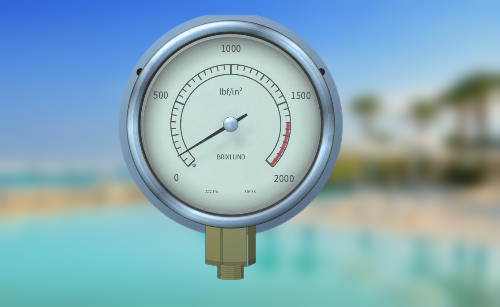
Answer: 100 psi
